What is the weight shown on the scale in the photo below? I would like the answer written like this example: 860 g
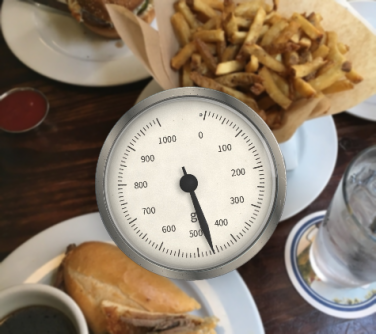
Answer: 460 g
